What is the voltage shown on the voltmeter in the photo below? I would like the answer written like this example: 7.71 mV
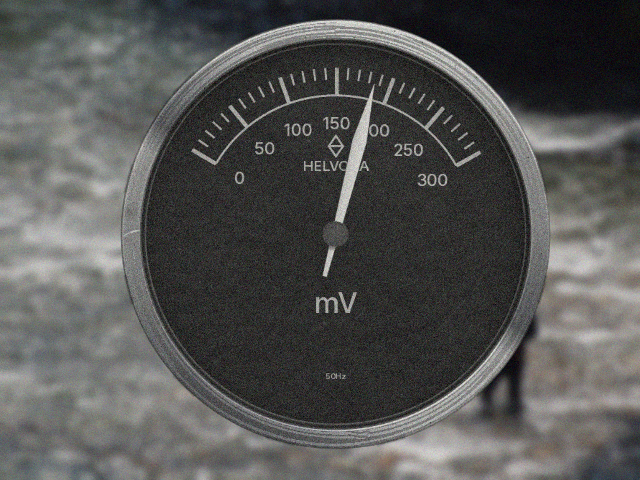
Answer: 185 mV
